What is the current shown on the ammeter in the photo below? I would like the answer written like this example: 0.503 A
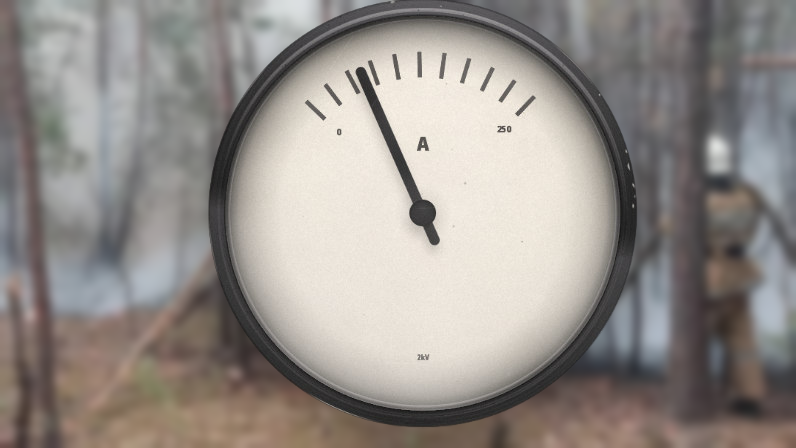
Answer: 62.5 A
